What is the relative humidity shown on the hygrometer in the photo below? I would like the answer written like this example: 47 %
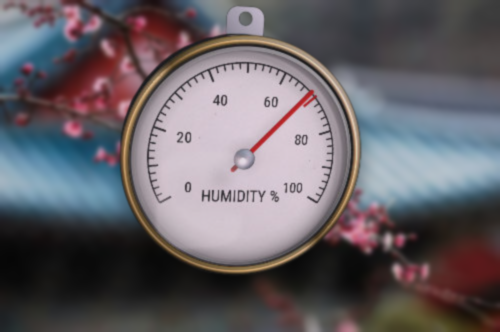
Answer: 68 %
